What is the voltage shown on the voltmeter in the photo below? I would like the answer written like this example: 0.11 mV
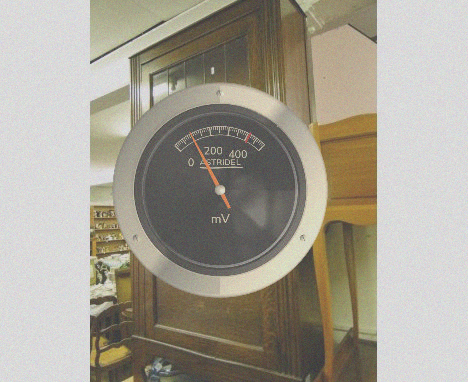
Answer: 100 mV
